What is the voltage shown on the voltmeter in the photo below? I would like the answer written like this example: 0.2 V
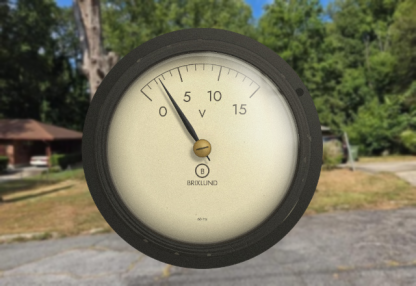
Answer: 2.5 V
